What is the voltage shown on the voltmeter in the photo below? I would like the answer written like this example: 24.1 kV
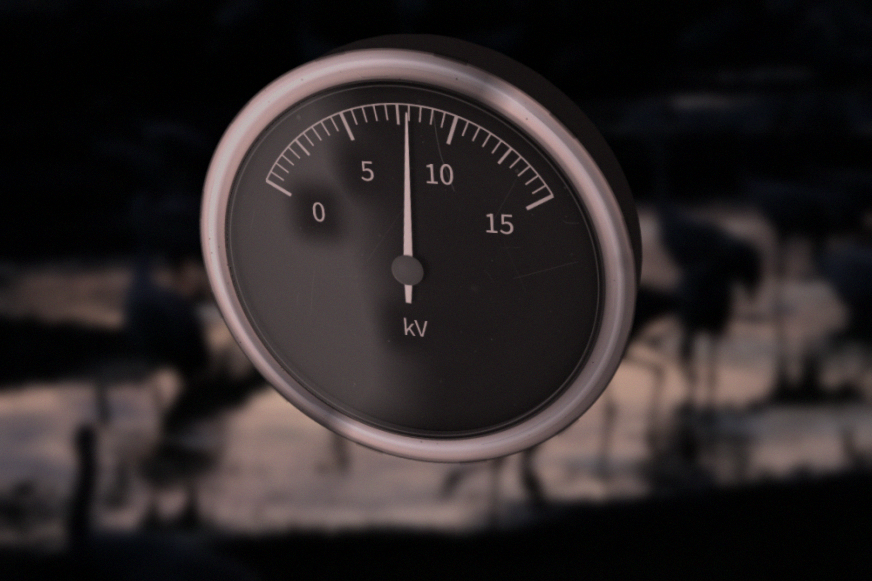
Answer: 8 kV
